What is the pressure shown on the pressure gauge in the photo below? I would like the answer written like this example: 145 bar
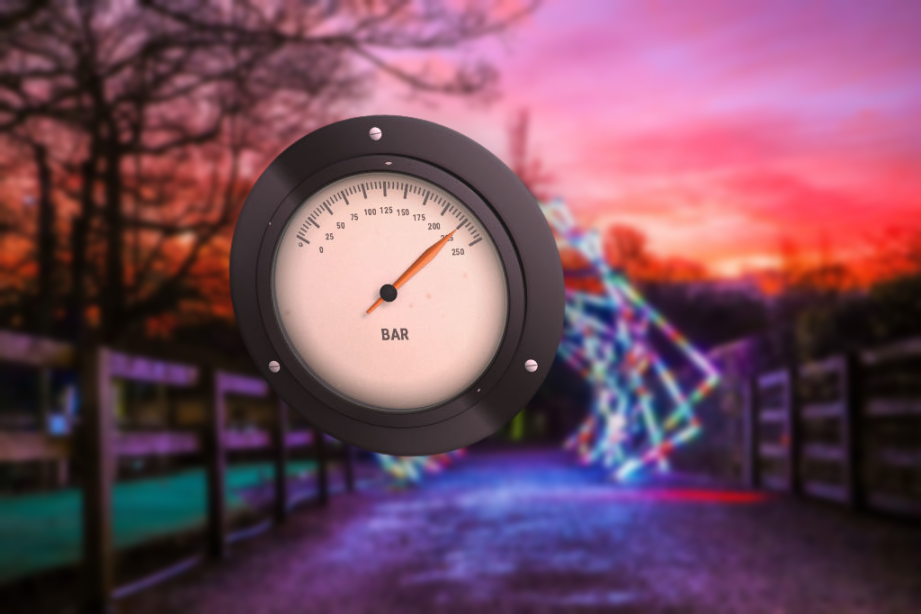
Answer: 225 bar
